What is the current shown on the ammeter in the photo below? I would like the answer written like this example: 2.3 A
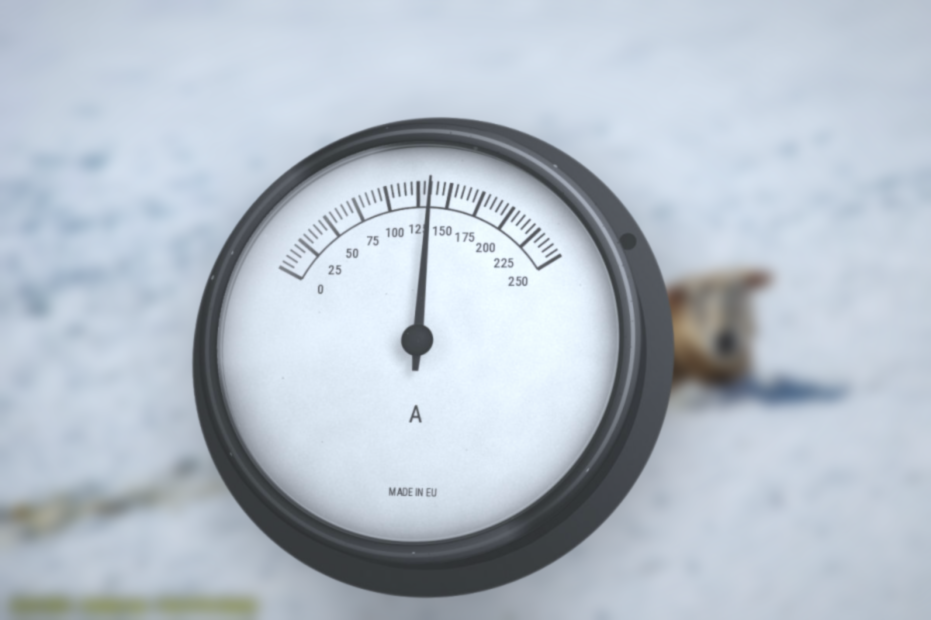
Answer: 135 A
